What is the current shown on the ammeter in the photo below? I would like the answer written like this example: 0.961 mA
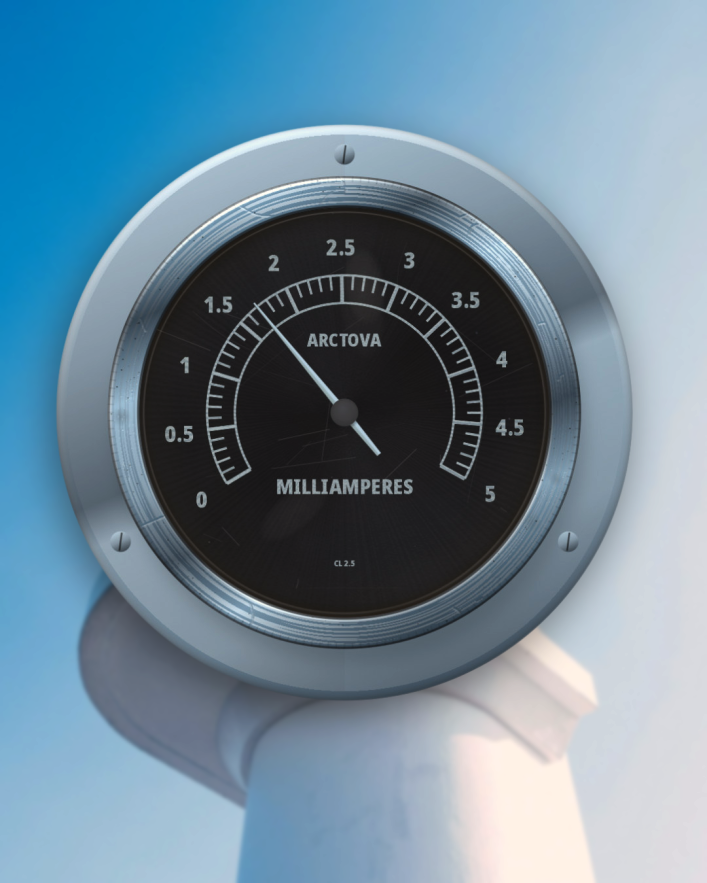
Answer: 1.7 mA
